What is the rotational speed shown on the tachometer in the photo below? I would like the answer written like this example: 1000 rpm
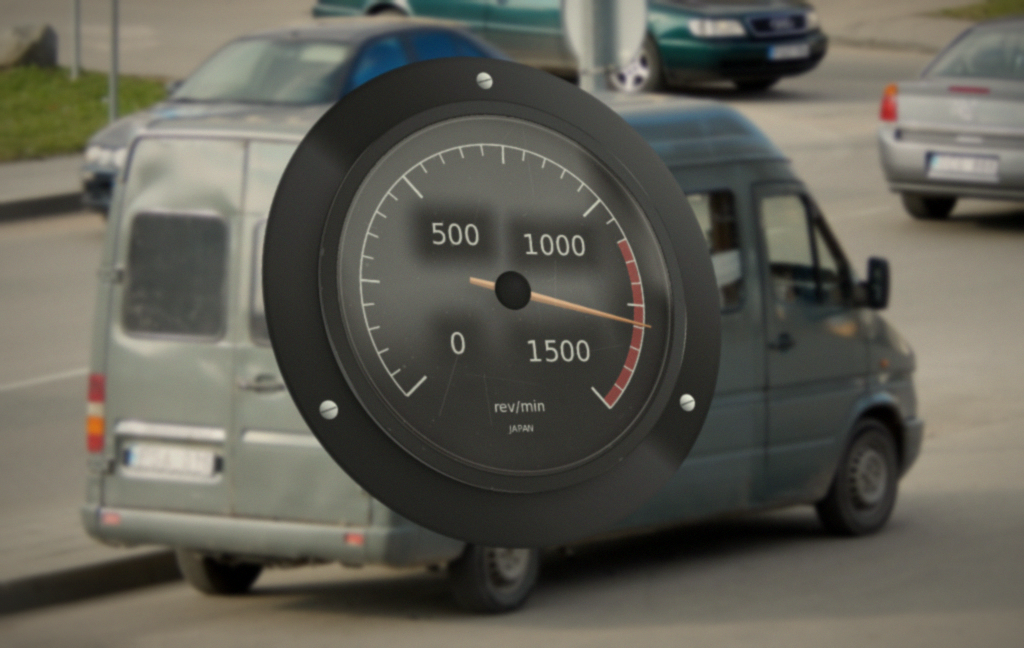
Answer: 1300 rpm
